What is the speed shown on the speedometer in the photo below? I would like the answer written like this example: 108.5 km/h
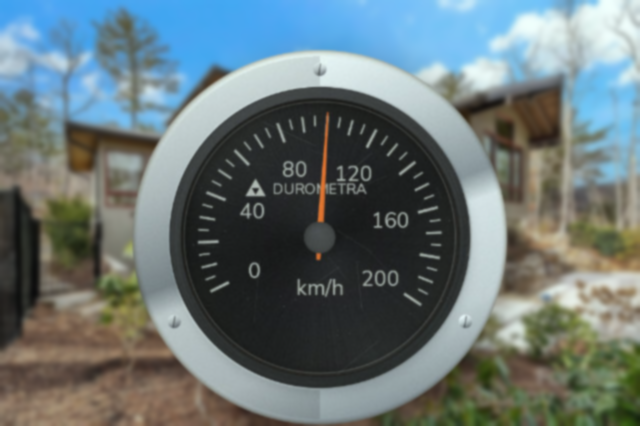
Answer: 100 km/h
